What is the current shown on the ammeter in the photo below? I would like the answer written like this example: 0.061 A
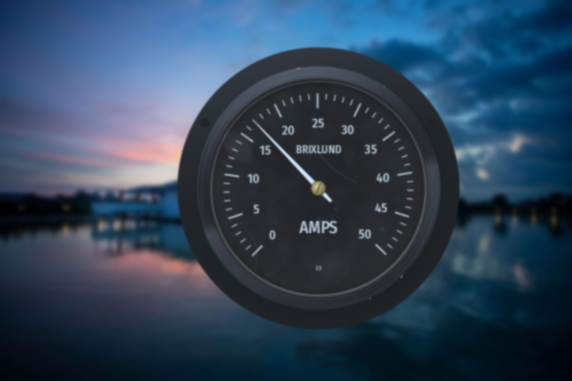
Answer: 17 A
